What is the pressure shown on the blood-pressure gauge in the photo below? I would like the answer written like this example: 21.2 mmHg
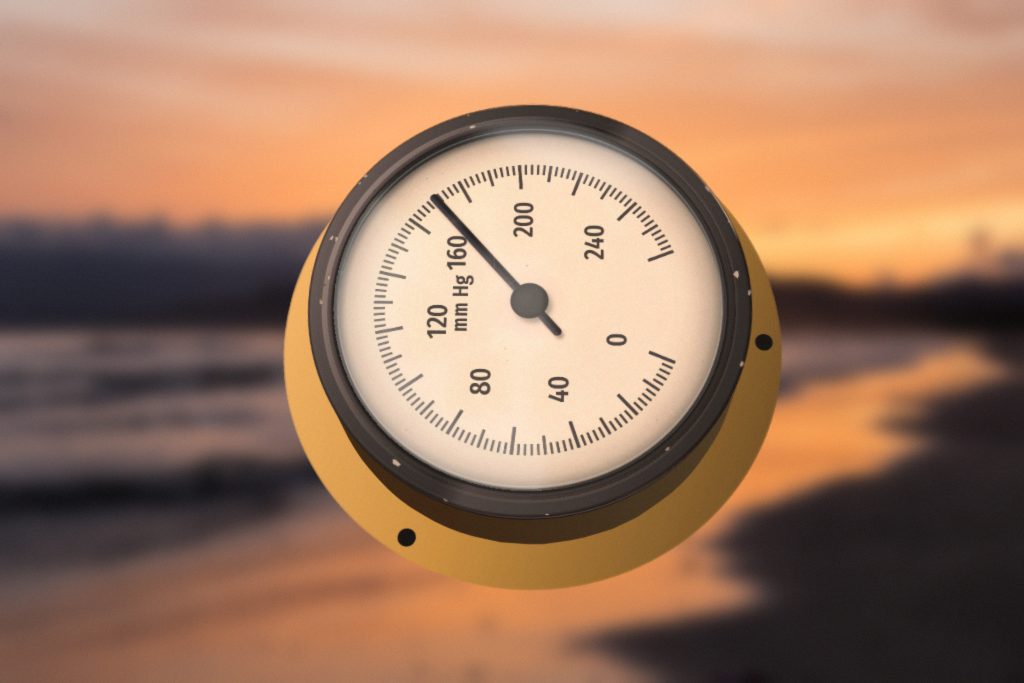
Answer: 170 mmHg
